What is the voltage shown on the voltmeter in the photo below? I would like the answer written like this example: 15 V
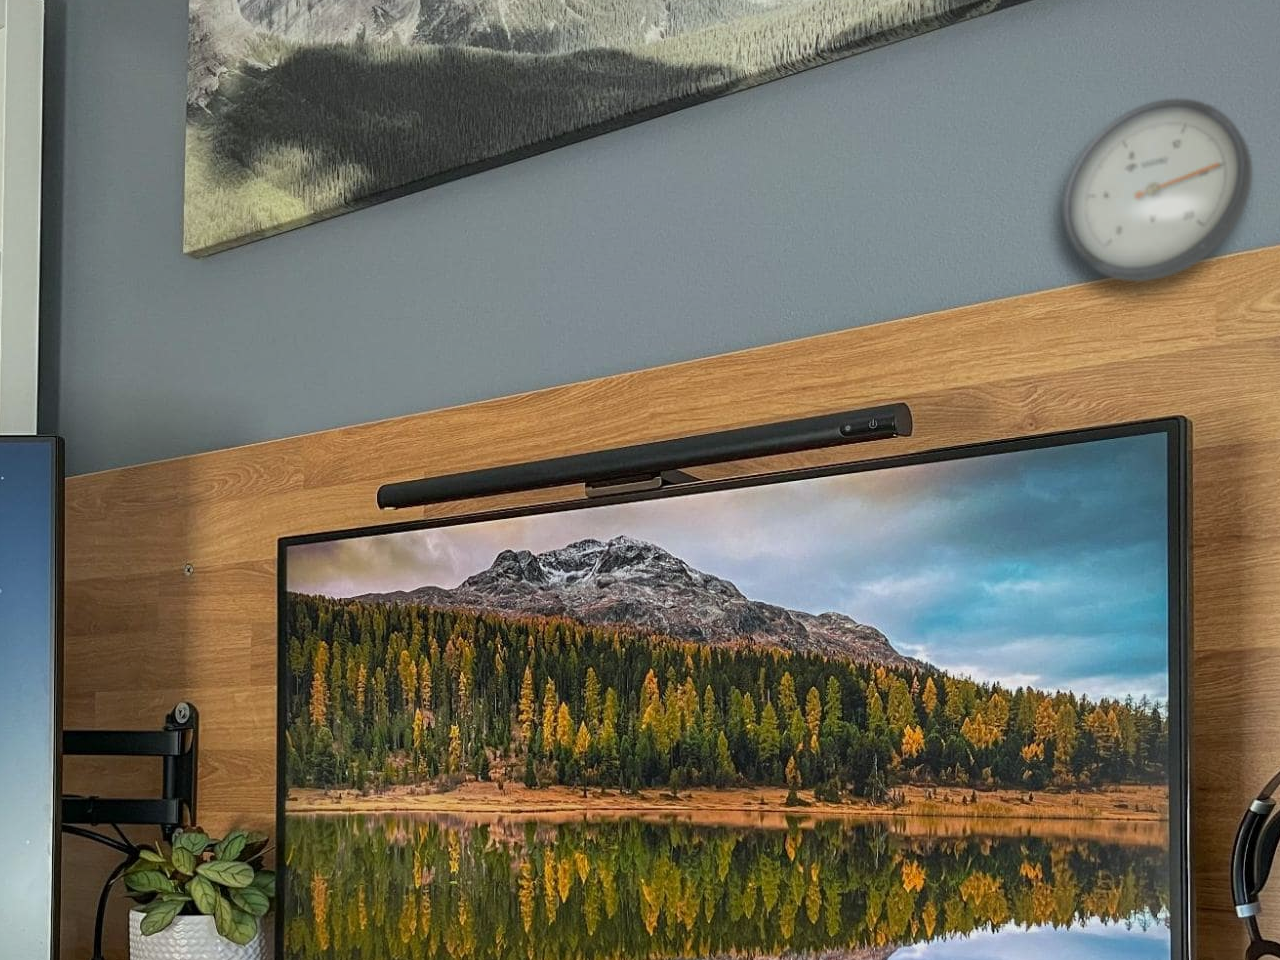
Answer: 16 V
